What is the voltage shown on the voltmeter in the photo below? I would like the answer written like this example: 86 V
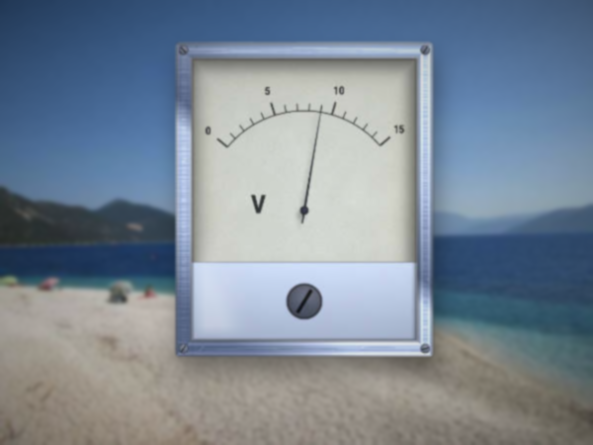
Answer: 9 V
